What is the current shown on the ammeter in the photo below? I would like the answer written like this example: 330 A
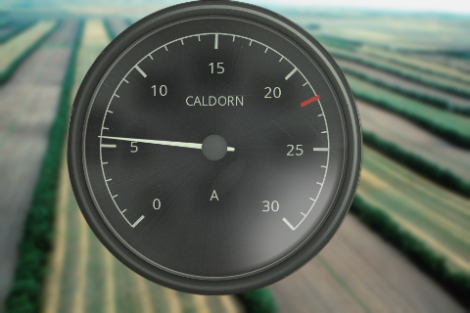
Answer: 5.5 A
